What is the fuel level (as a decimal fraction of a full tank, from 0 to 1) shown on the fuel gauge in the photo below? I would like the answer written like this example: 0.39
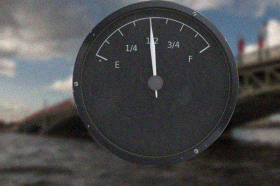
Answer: 0.5
